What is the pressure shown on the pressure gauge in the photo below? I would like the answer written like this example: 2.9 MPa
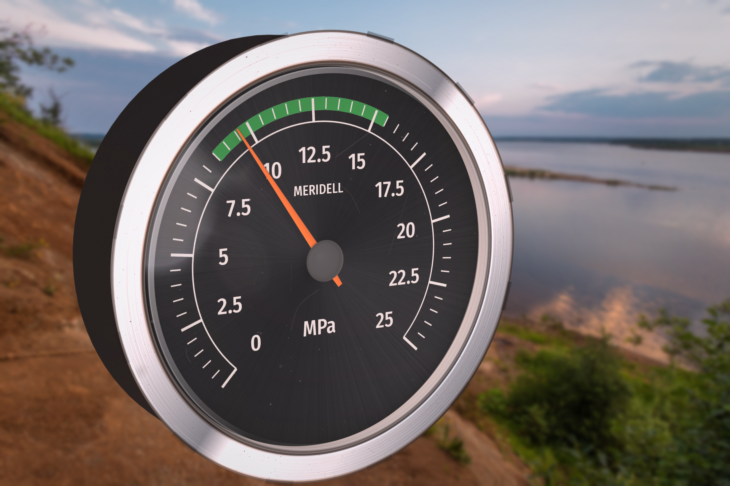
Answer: 9.5 MPa
